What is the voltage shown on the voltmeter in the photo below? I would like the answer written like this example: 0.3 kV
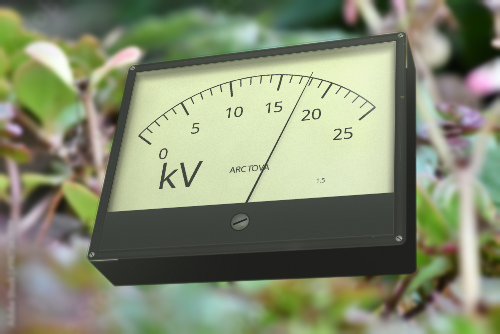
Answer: 18 kV
